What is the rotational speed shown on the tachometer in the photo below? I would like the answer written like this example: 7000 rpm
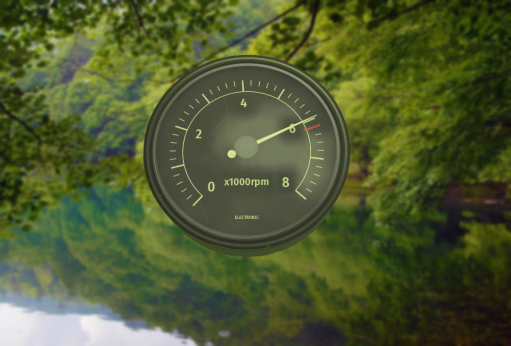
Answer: 6000 rpm
